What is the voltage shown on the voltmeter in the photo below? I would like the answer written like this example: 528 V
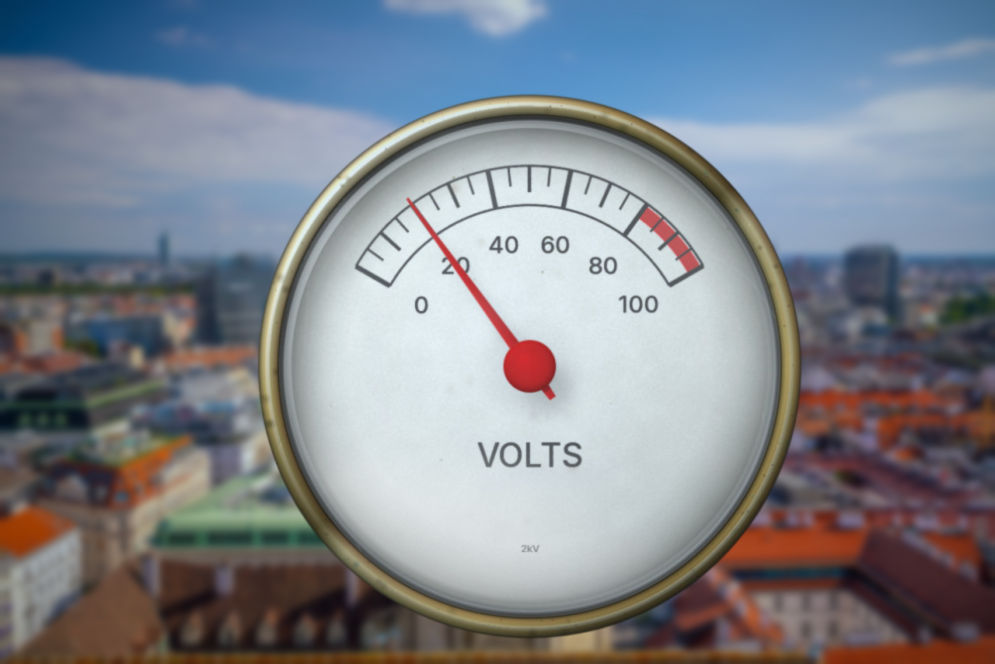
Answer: 20 V
